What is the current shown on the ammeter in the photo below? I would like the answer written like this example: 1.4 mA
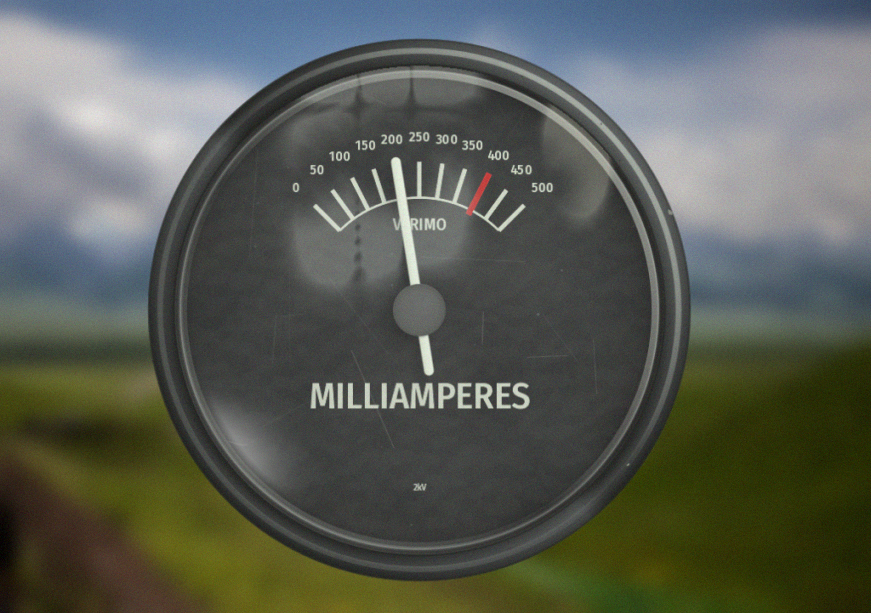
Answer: 200 mA
